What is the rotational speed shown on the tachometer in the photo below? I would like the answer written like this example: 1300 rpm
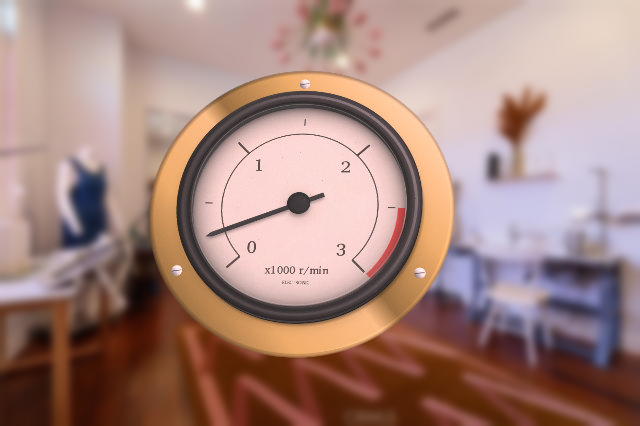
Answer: 250 rpm
